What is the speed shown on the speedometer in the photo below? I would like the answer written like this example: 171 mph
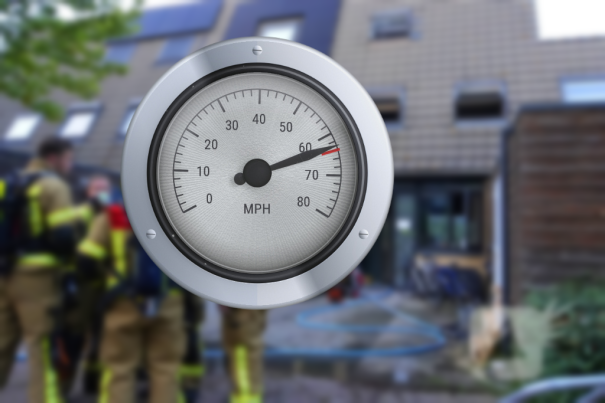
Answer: 63 mph
